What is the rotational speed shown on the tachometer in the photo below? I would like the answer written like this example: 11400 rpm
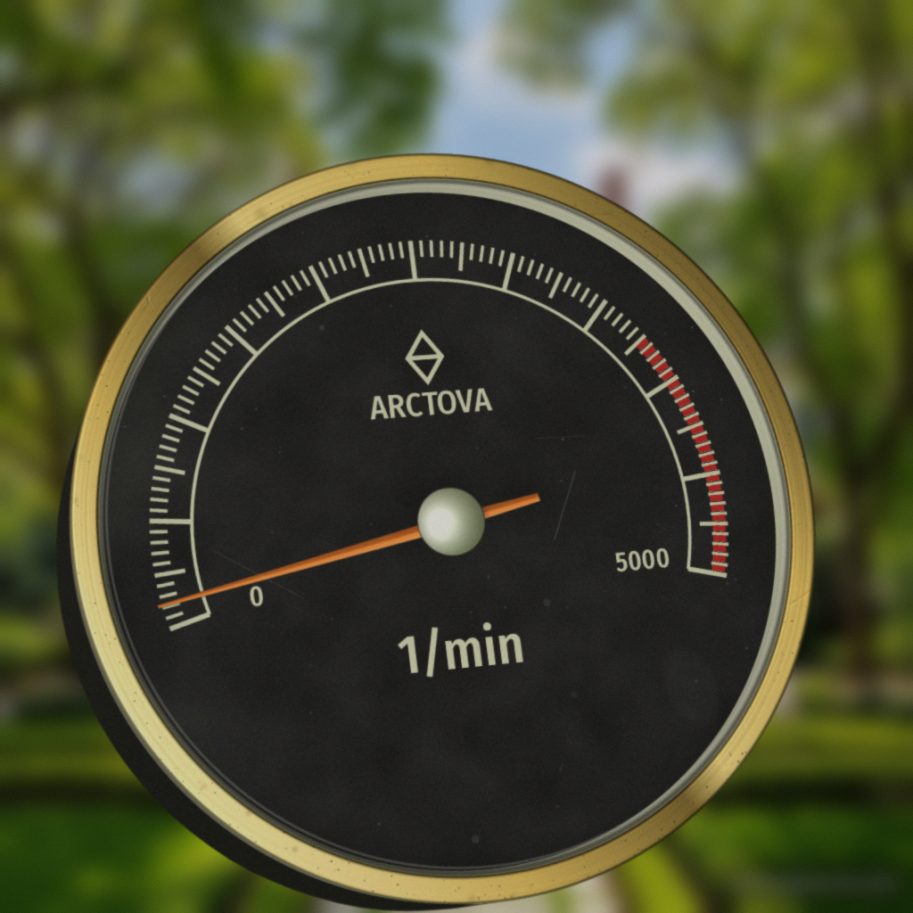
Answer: 100 rpm
